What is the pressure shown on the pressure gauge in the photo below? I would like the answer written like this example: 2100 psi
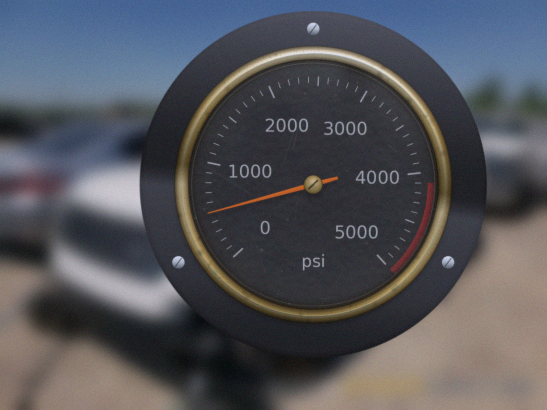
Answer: 500 psi
